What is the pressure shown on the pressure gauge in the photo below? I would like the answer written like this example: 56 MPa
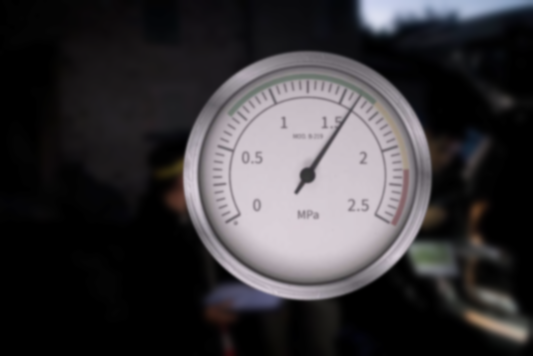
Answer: 1.6 MPa
